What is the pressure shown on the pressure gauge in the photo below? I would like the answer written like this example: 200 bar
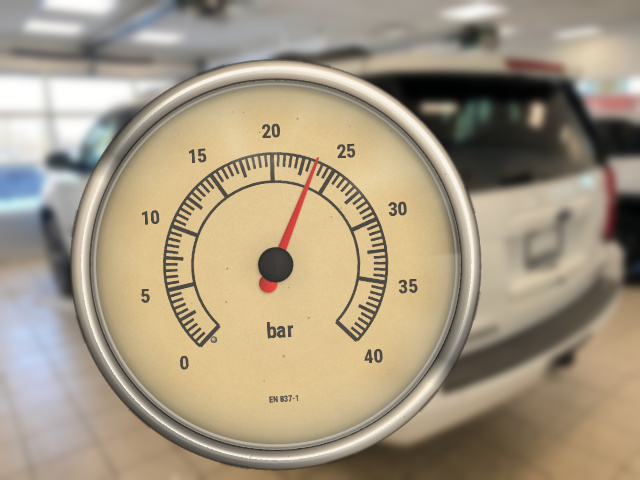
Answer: 23.5 bar
